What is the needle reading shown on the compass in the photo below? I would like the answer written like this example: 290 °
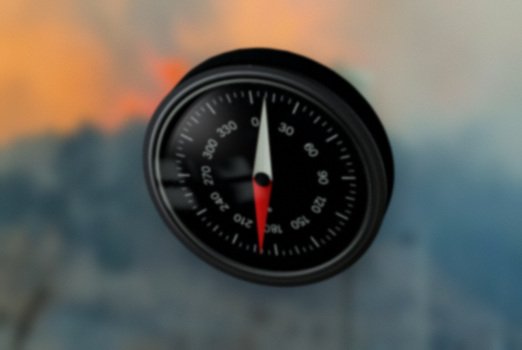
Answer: 190 °
